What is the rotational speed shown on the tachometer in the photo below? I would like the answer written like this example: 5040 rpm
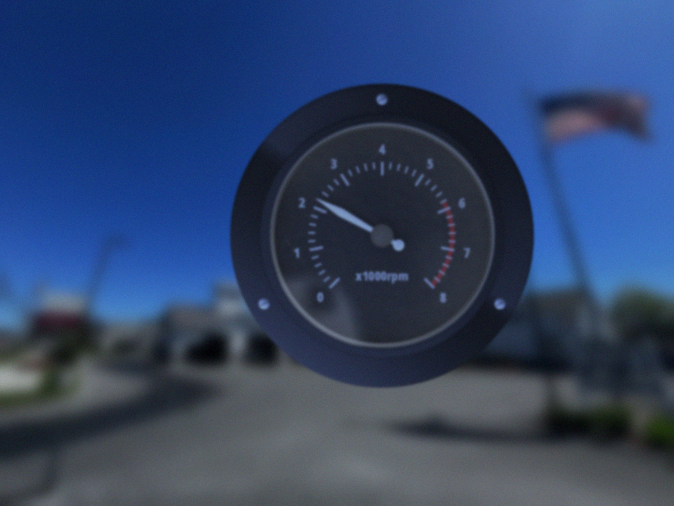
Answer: 2200 rpm
